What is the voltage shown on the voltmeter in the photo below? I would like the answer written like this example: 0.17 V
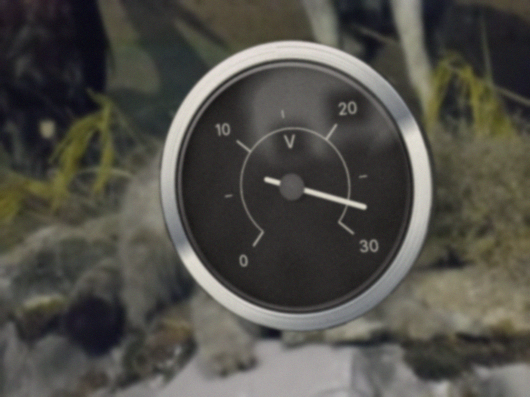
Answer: 27.5 V
